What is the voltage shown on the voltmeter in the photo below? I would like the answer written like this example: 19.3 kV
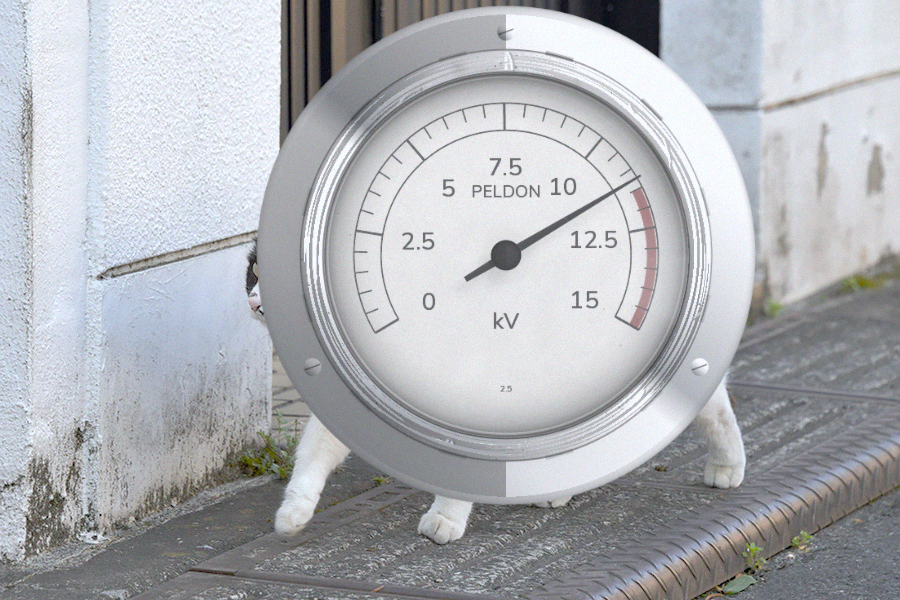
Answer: 11.25 kV
